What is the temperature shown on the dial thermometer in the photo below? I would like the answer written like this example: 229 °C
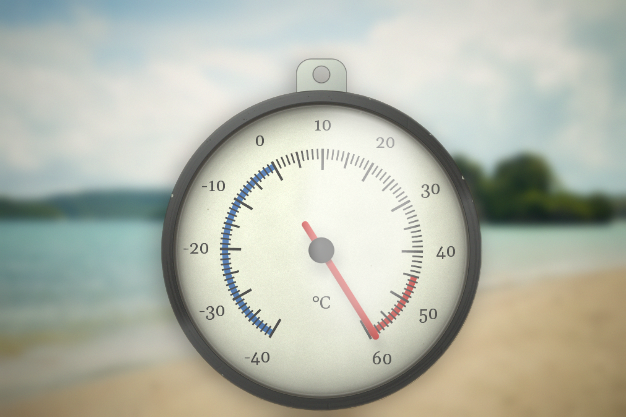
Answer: 59 °C
